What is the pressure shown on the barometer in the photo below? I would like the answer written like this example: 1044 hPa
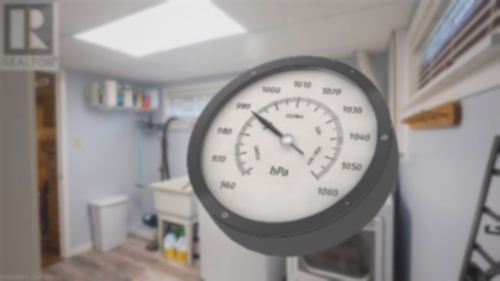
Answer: 990 hPa
